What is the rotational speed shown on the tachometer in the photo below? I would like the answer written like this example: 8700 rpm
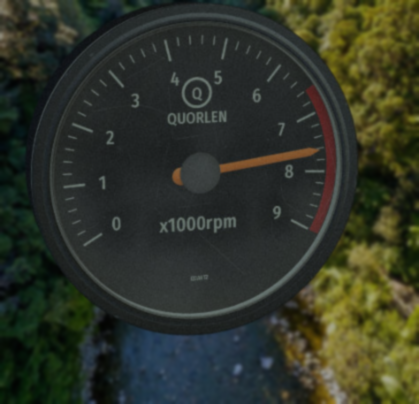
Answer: 7600 rpm
